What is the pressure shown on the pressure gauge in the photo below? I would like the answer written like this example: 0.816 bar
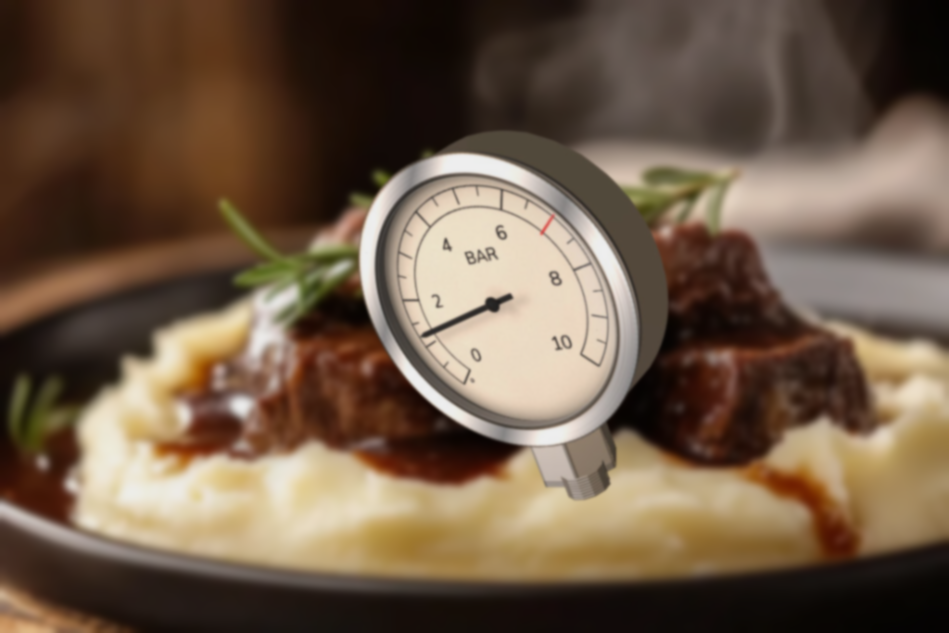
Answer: 1.25 bar
